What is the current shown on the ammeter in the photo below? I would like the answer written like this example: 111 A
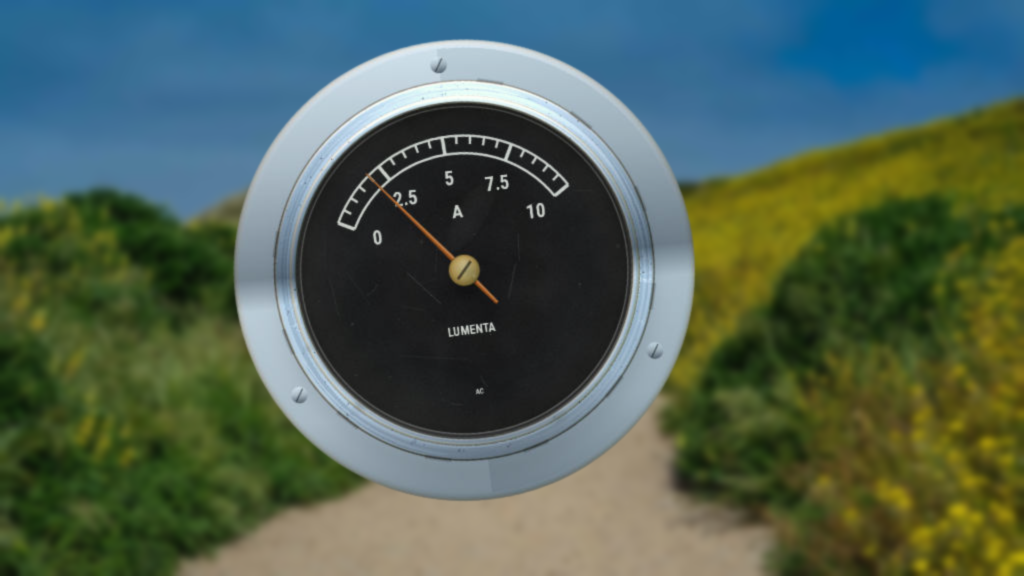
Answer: 2 A
